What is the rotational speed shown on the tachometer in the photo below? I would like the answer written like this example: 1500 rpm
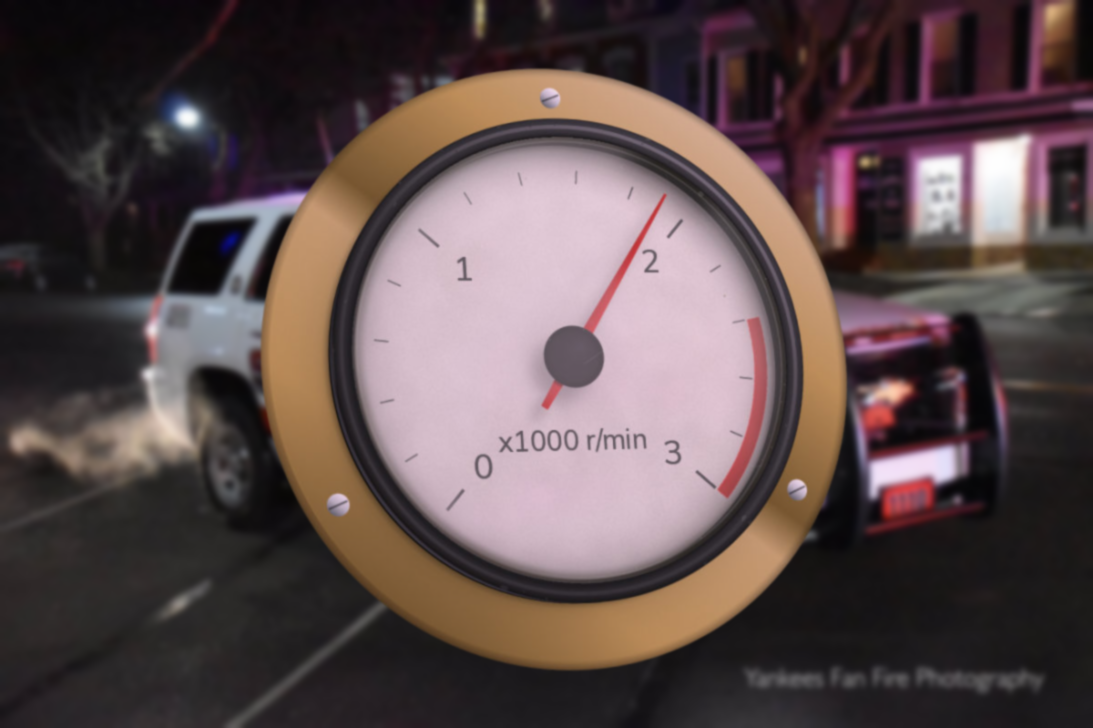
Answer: 1900 rpm
